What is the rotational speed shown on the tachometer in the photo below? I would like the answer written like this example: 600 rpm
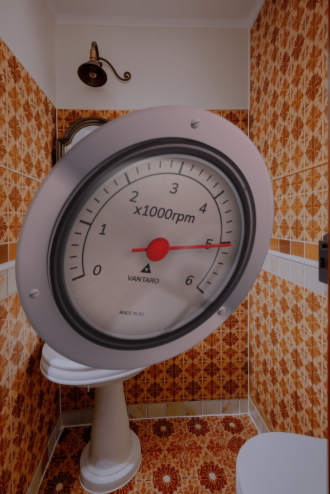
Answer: 5000 rpm
